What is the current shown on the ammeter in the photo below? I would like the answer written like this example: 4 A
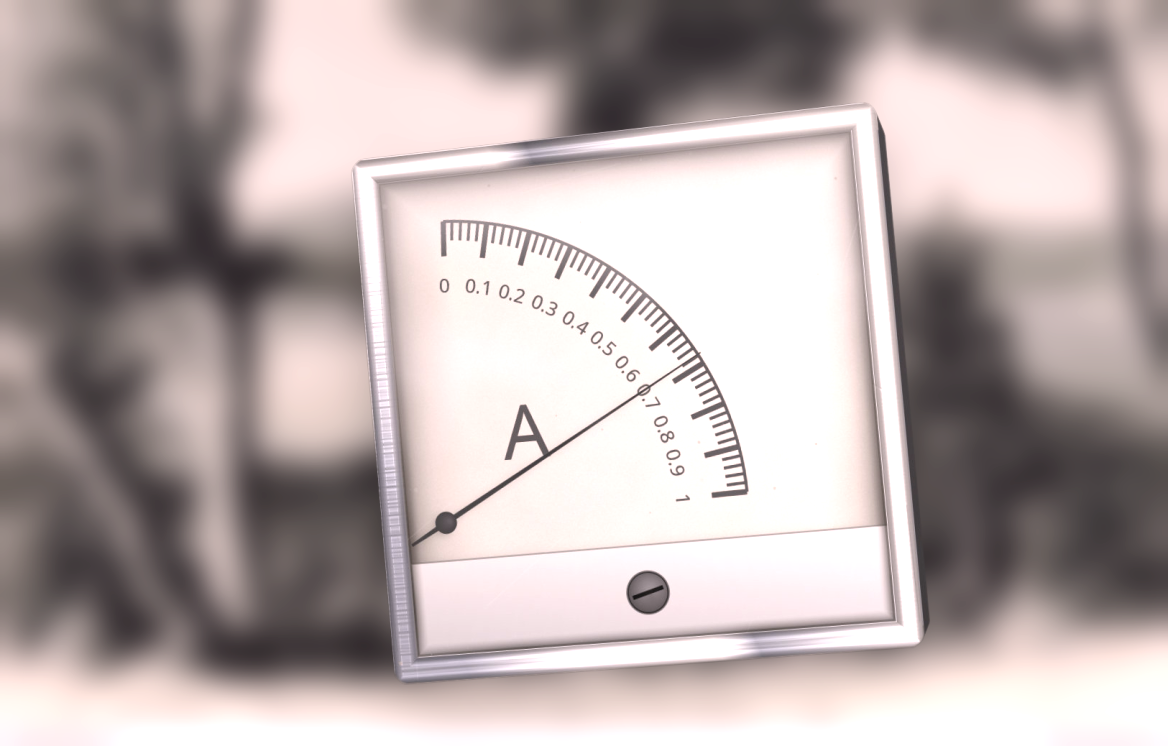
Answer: 0.68 A
